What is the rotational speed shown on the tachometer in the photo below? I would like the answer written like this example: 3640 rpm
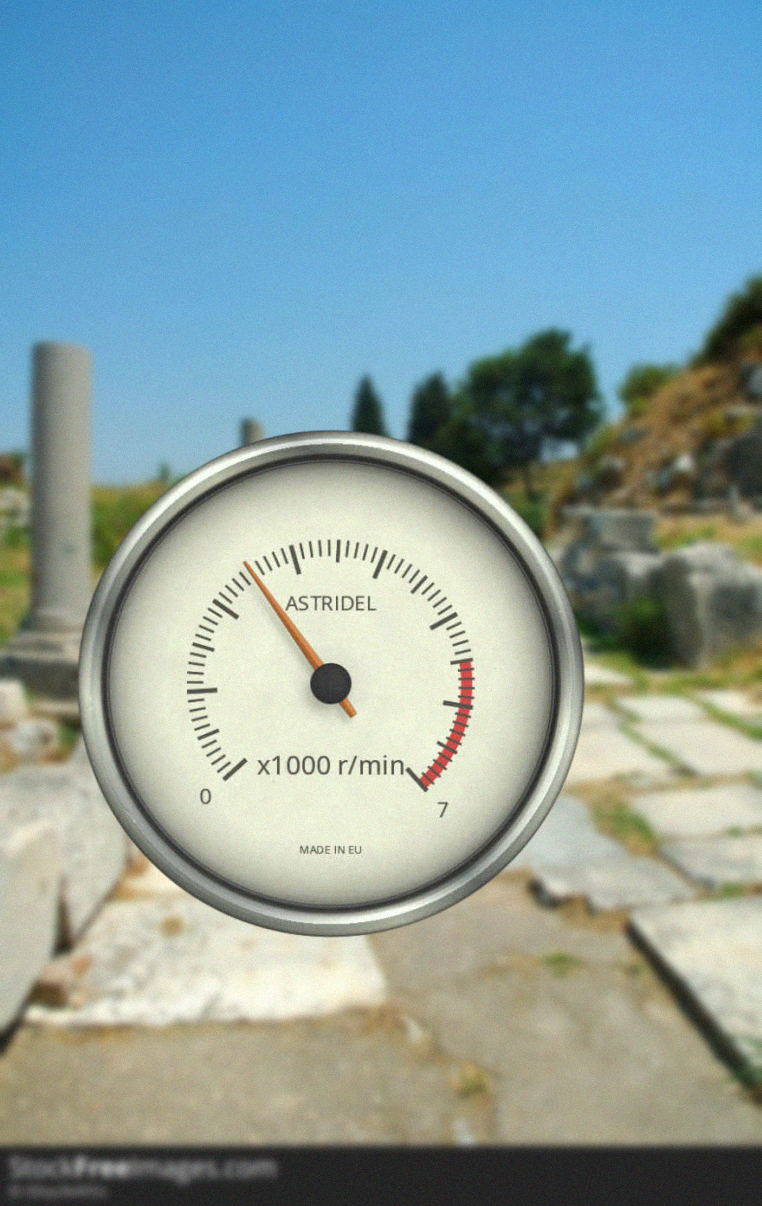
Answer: 2500 rpm
